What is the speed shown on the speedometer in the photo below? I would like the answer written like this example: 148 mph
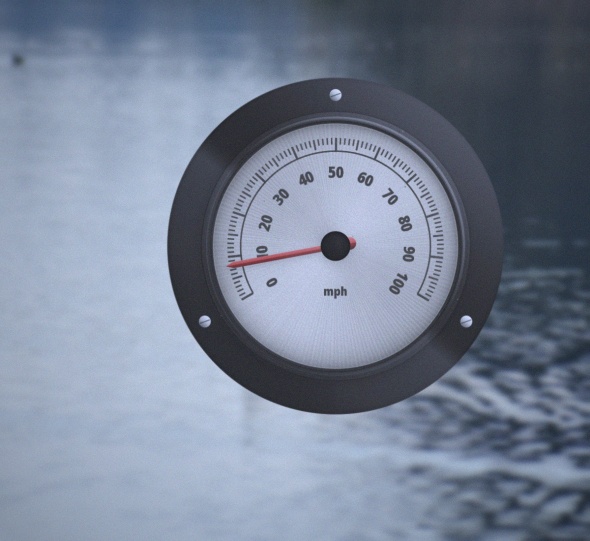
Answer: 8 mph
